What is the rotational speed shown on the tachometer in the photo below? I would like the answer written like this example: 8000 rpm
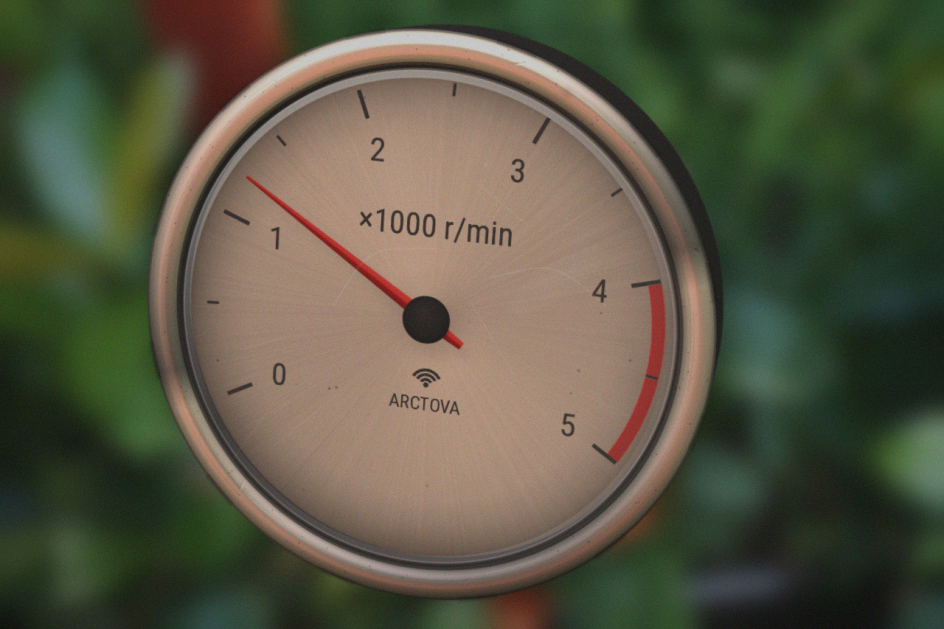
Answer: 1250 rpm
